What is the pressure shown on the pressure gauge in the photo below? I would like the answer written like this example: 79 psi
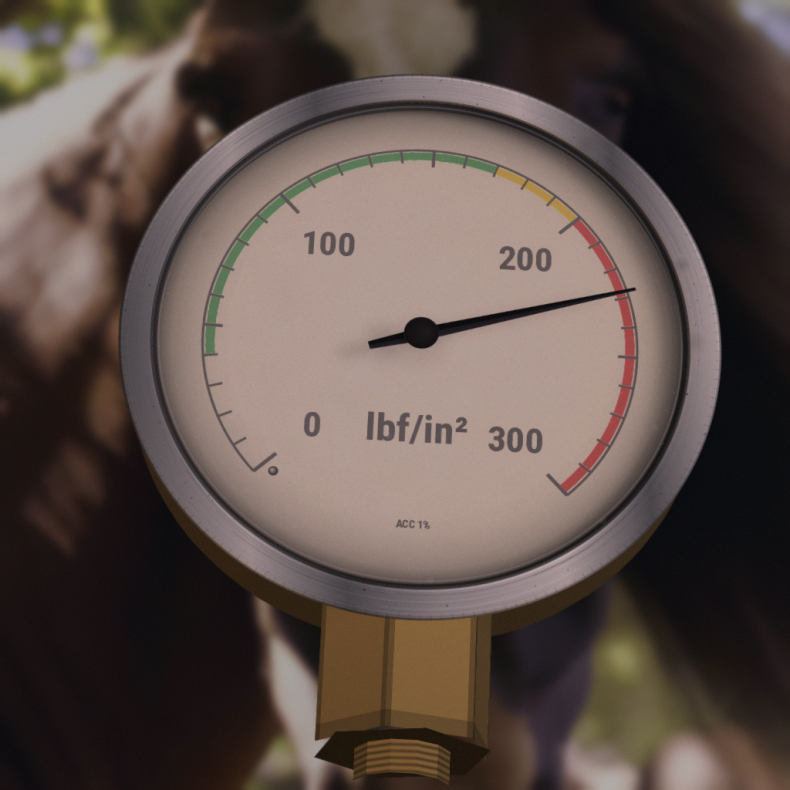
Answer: 230 psi
